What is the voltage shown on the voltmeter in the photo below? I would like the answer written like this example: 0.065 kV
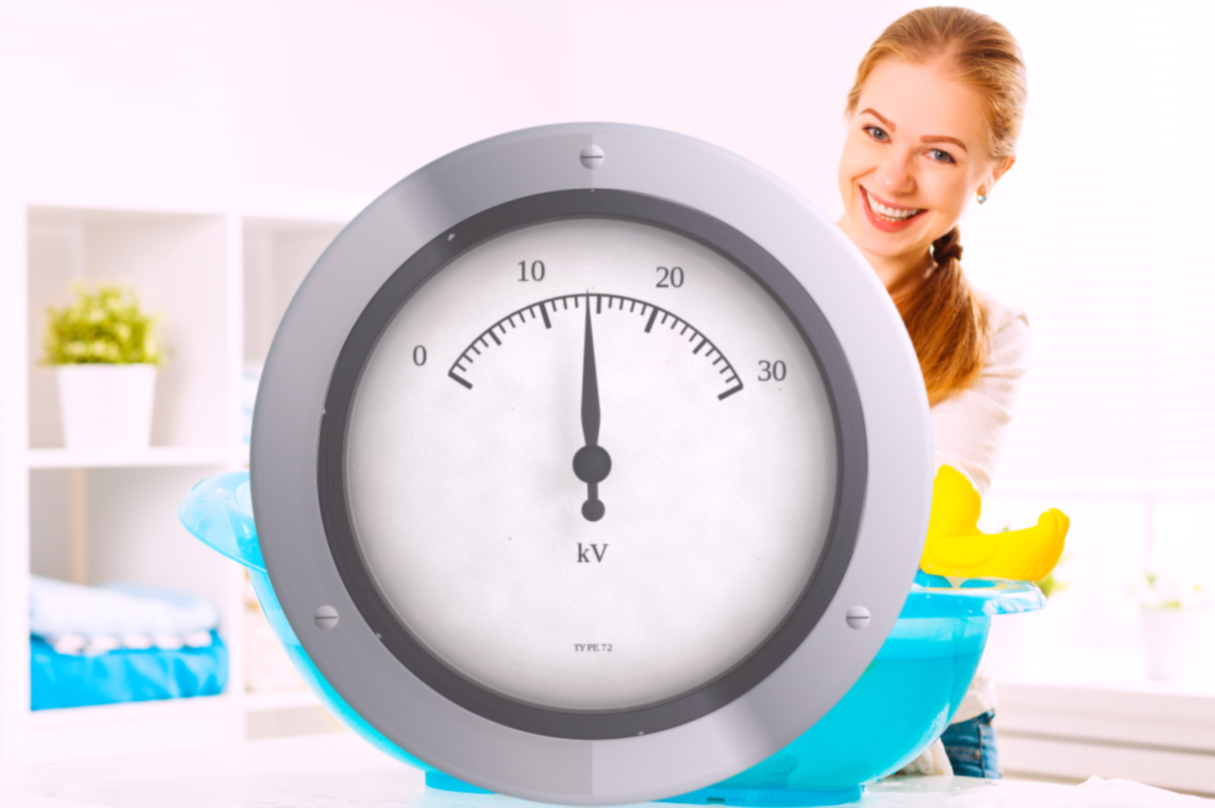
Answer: 14 kV
